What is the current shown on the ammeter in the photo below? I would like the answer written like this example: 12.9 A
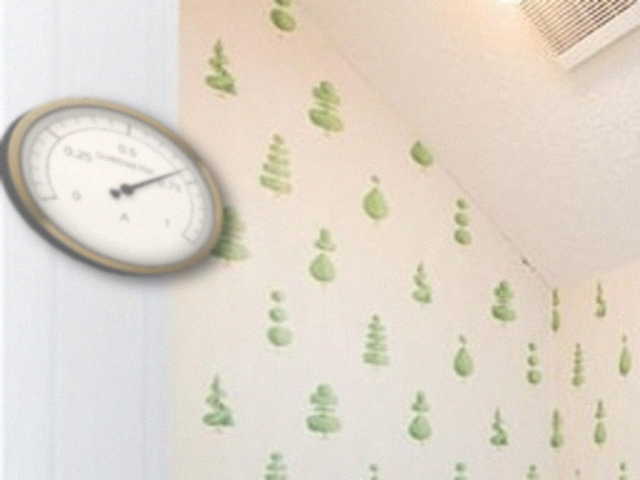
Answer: 0.7 A
